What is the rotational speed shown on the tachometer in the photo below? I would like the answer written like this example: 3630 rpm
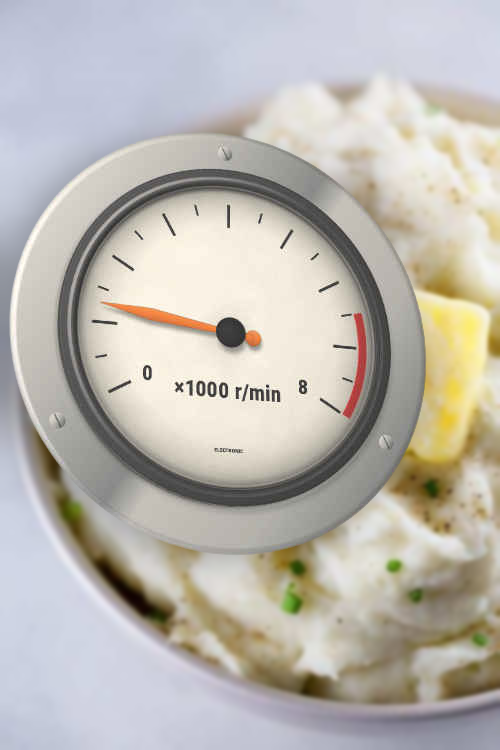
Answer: 1250 rpm
